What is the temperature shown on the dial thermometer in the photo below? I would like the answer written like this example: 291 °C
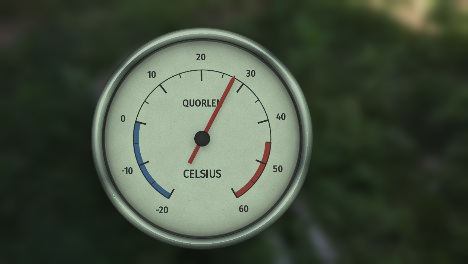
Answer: 27.5 °C
